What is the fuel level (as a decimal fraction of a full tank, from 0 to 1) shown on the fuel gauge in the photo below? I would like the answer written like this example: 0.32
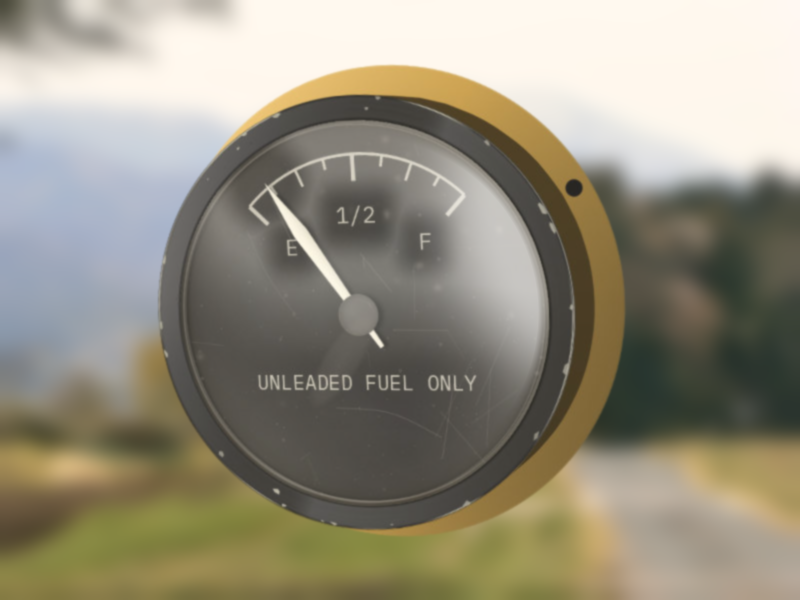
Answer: 0.125
